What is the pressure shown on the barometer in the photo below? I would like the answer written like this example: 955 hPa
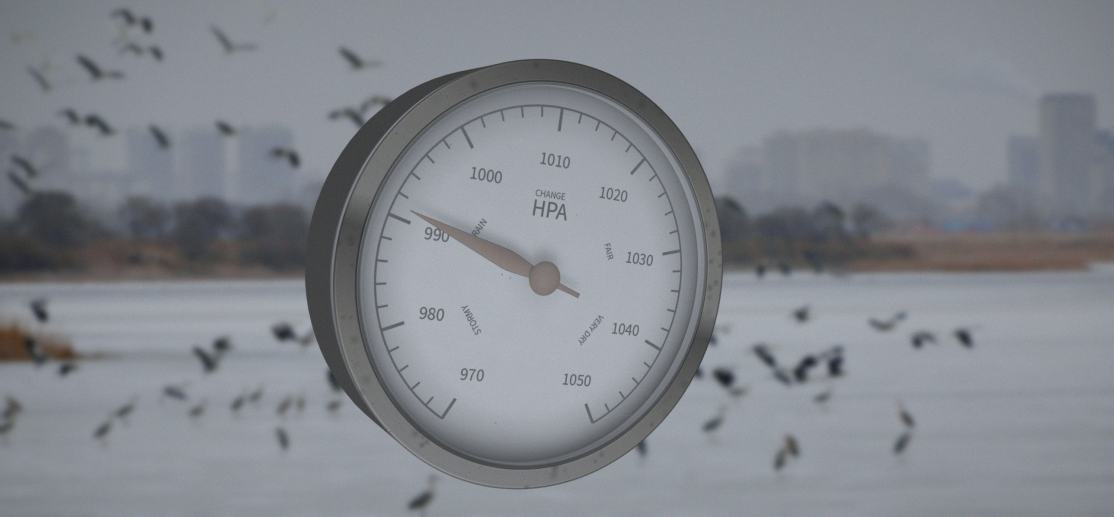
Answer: 991 hPa
